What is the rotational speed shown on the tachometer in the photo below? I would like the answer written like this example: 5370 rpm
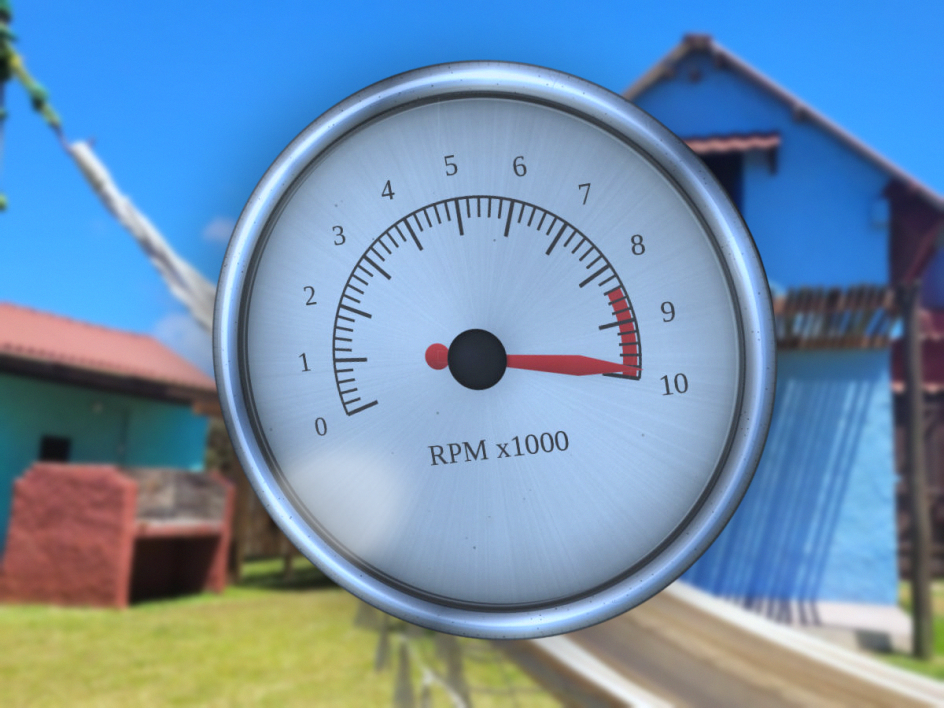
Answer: 9800 rpm
